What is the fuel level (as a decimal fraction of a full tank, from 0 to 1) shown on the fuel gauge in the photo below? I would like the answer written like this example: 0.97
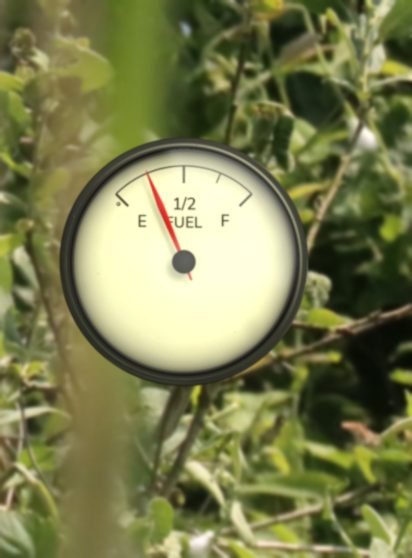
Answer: 0.25
